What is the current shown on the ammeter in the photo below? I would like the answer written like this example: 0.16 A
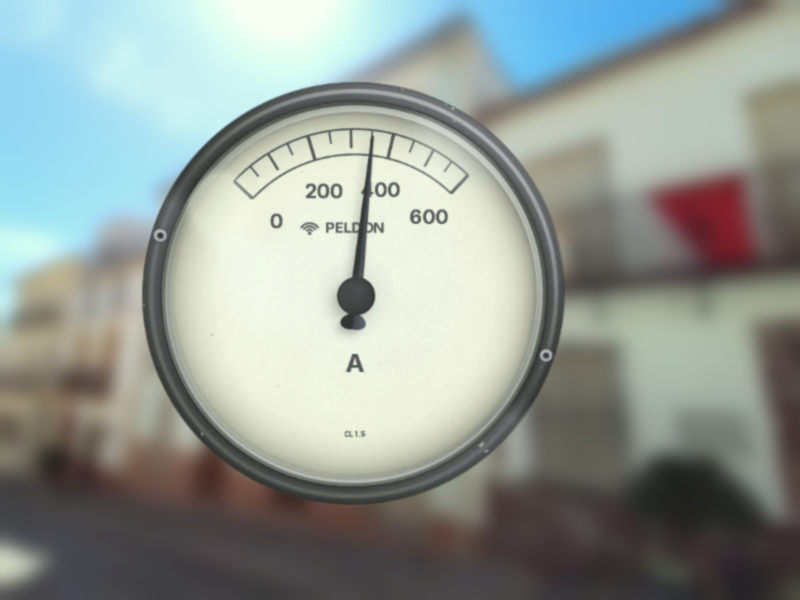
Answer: 350 A
